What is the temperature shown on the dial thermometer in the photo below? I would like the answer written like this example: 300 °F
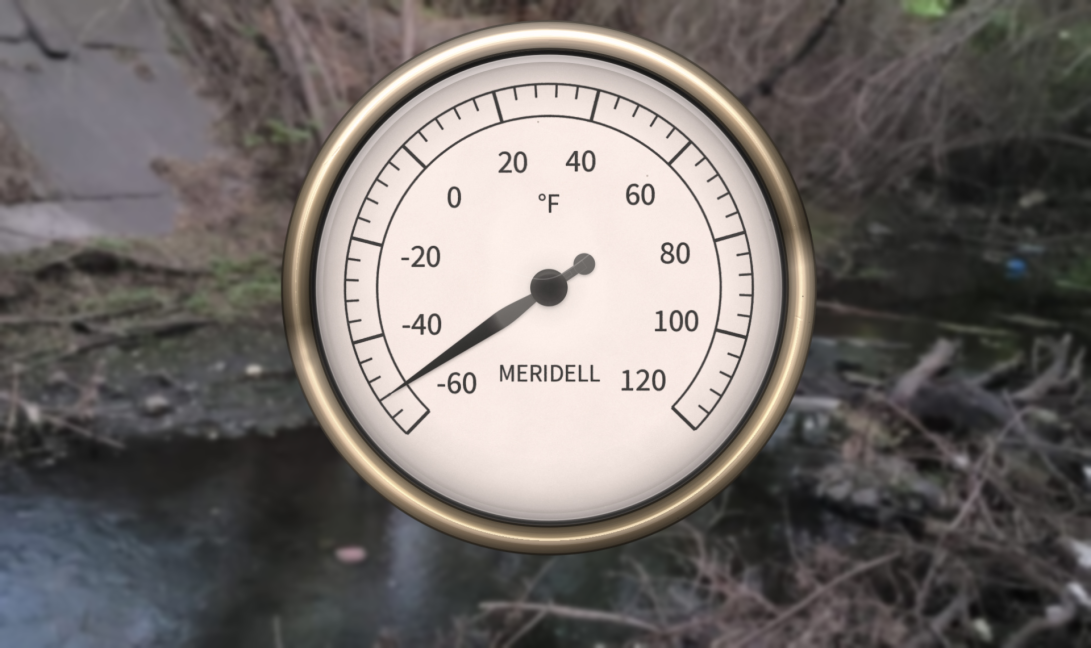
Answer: -52 °F
